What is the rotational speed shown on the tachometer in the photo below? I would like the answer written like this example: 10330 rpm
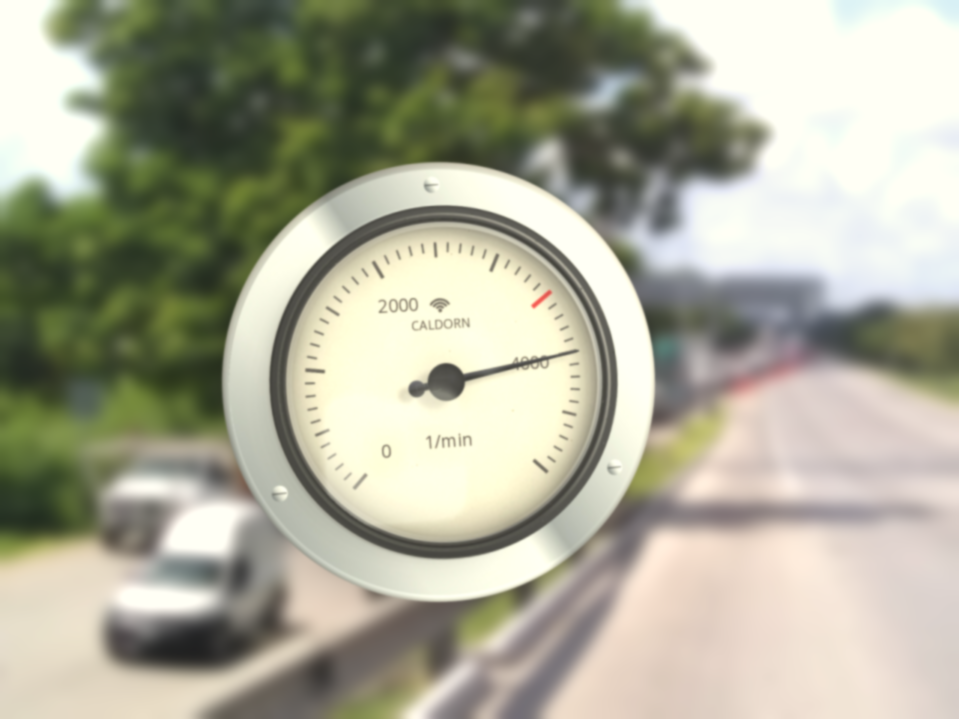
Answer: 4000 rpm
